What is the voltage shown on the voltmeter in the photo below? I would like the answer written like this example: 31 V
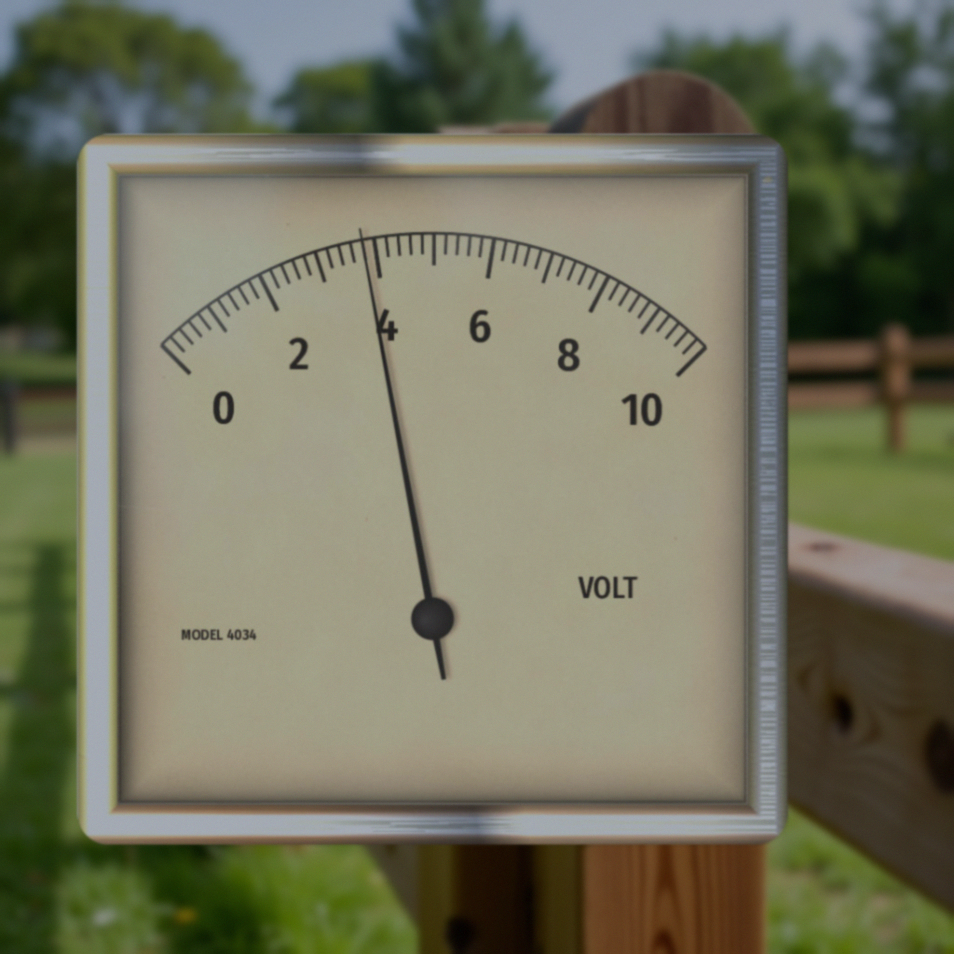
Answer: 3.8 V
